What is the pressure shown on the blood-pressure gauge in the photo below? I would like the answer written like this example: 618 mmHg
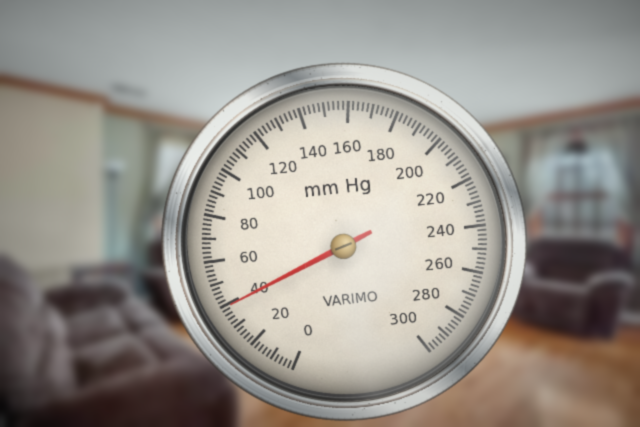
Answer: 40 mmHg
